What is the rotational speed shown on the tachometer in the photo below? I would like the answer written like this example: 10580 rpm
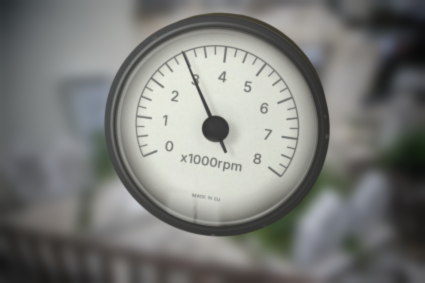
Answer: 3000 rpm
